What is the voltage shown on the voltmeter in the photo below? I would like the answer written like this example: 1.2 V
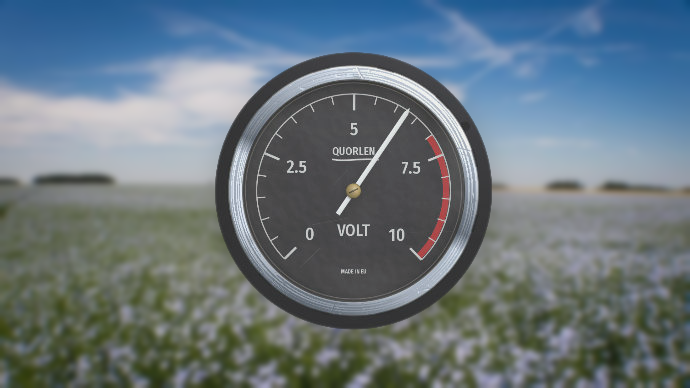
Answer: 6.25 V
